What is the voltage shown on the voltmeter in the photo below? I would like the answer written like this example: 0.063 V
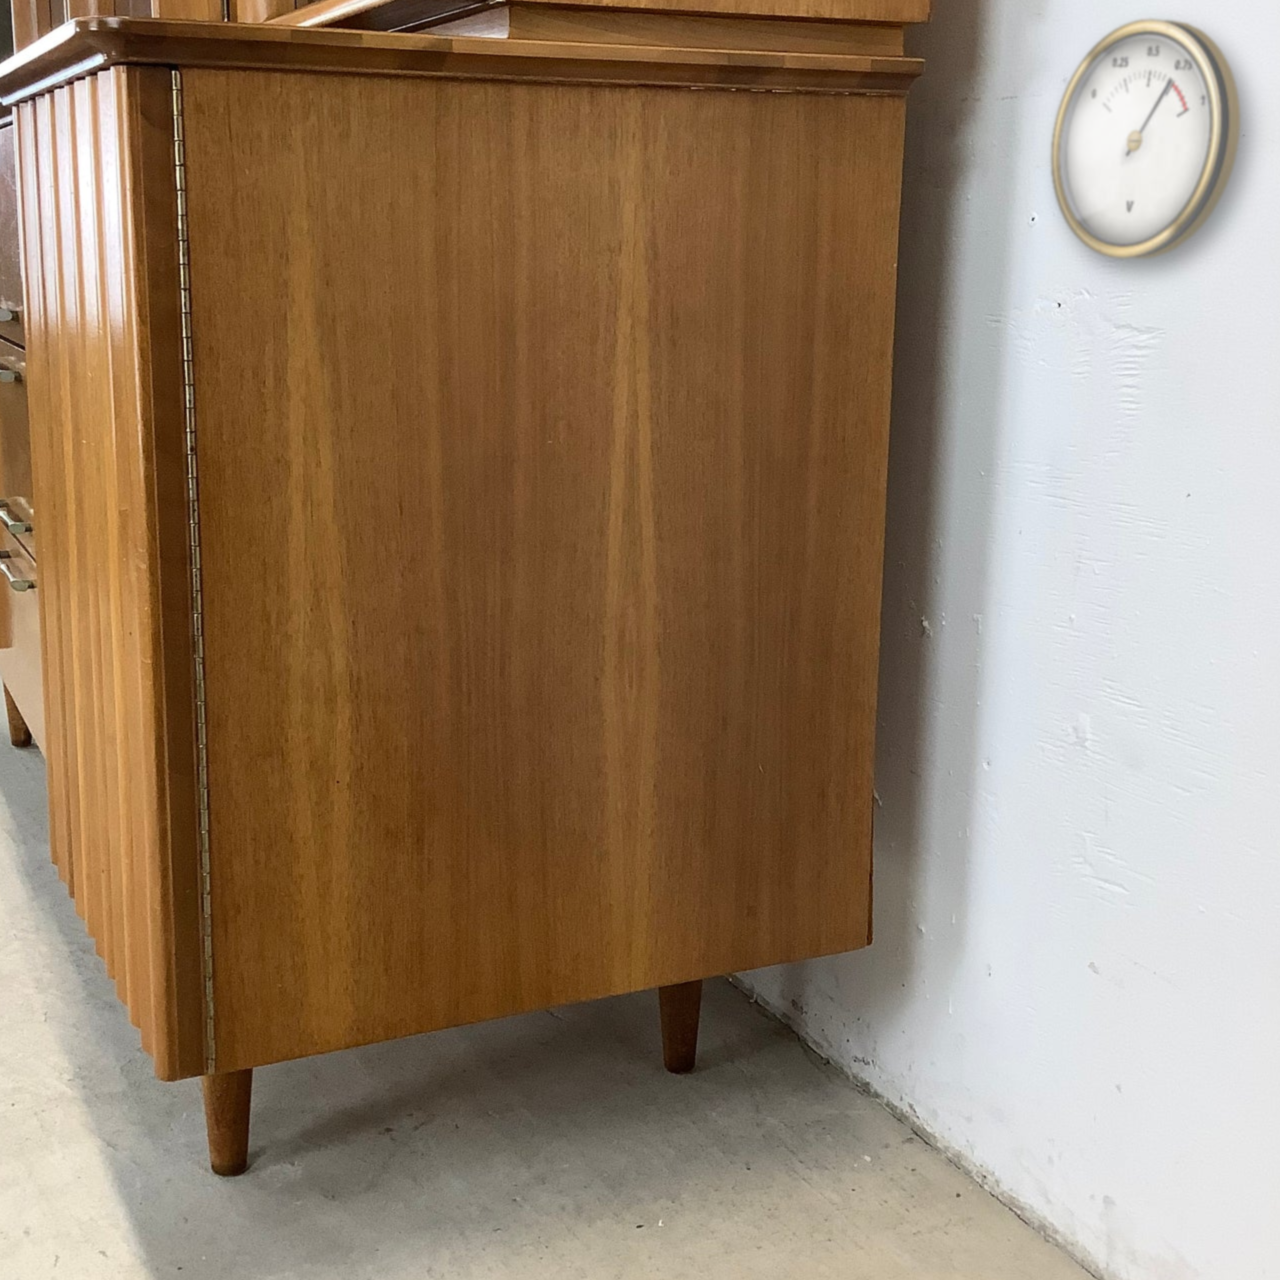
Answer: 0.75 V
